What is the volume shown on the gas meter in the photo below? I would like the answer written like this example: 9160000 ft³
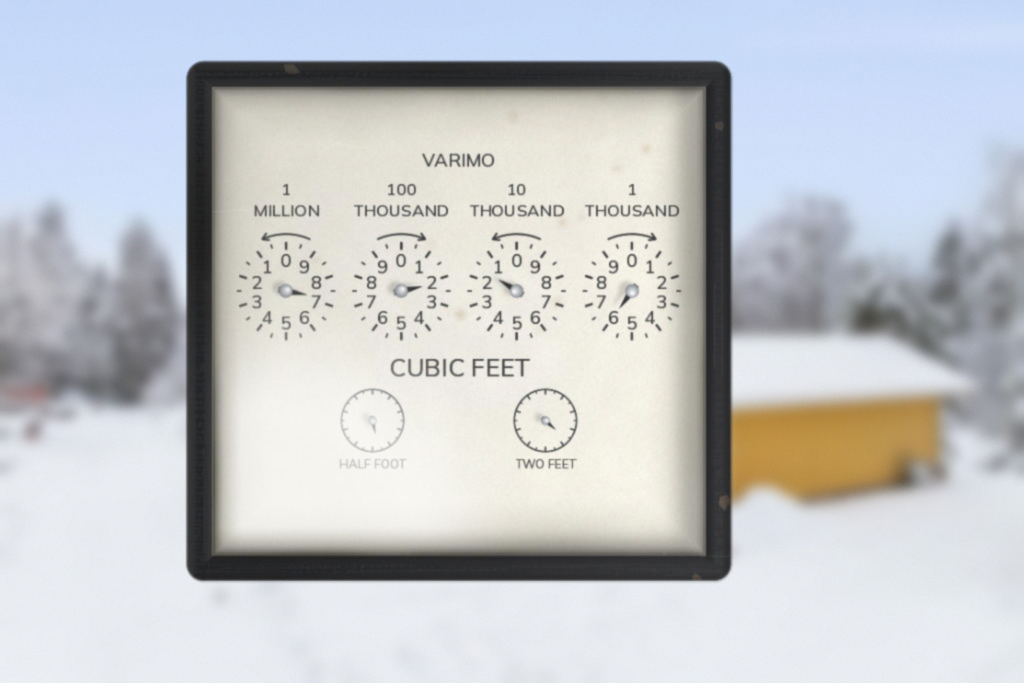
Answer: 721600 ft³
